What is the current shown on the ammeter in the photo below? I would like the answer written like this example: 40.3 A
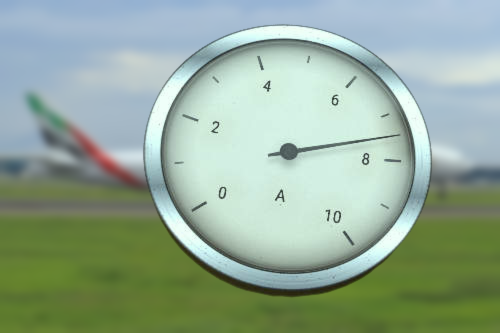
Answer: 7.5 A
